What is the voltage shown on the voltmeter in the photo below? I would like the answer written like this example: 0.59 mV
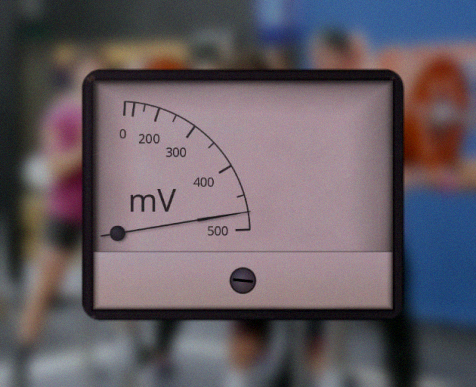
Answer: 475 mV
